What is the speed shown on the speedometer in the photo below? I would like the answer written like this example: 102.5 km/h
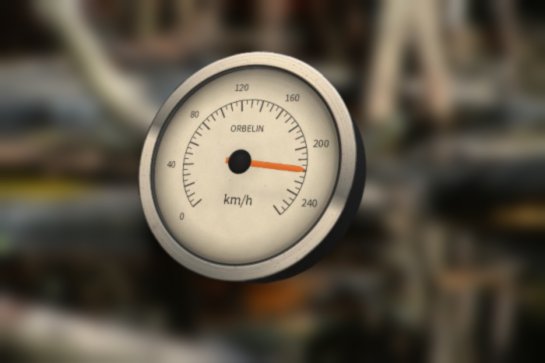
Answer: 220 km/h
